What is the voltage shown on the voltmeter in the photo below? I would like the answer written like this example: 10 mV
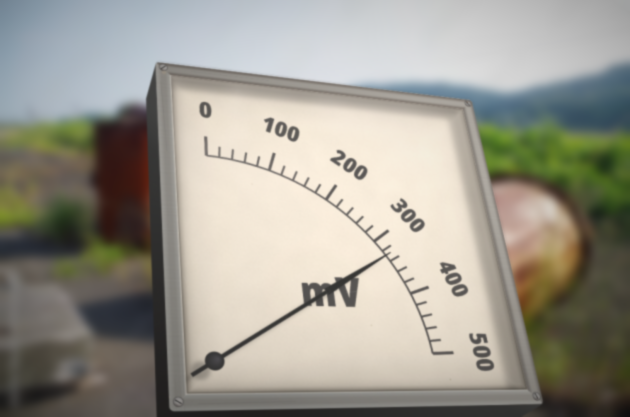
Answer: 330 mV
